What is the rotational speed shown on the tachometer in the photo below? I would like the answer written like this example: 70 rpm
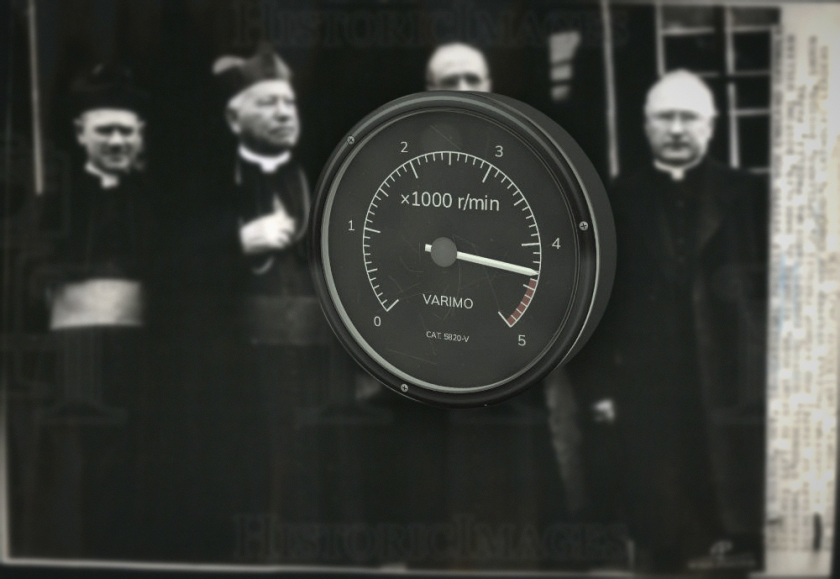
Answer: 4300 rpm
